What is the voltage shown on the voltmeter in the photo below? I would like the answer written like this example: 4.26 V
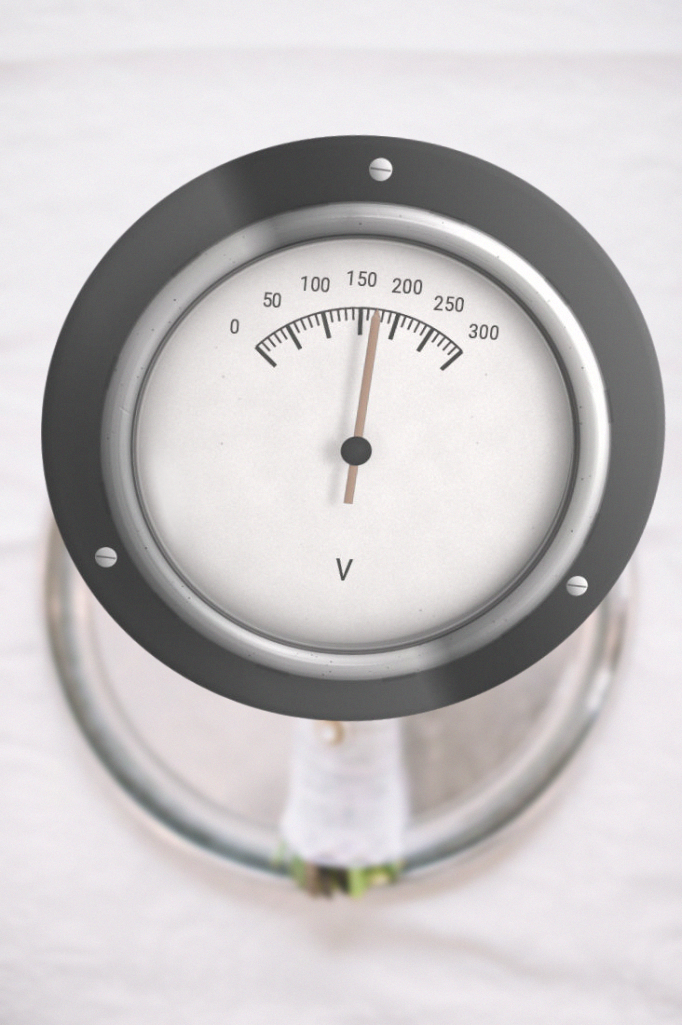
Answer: 170 V
